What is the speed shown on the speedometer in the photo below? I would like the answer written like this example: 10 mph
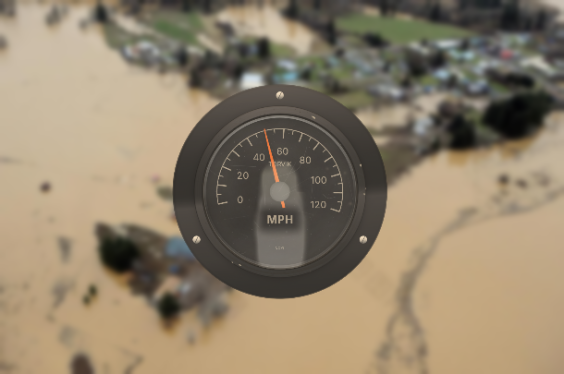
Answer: 50 mph
